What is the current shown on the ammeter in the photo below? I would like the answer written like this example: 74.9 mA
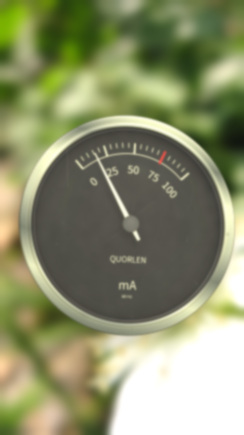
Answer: 15 mA
